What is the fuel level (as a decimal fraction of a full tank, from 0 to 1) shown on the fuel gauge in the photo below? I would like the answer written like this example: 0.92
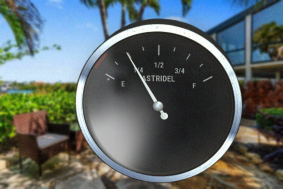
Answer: 0.25
